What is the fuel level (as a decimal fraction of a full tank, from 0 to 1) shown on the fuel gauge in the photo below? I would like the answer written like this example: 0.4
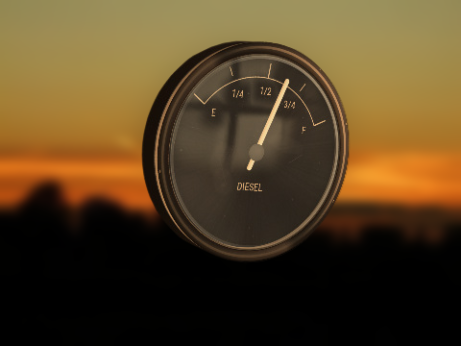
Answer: 0.625
